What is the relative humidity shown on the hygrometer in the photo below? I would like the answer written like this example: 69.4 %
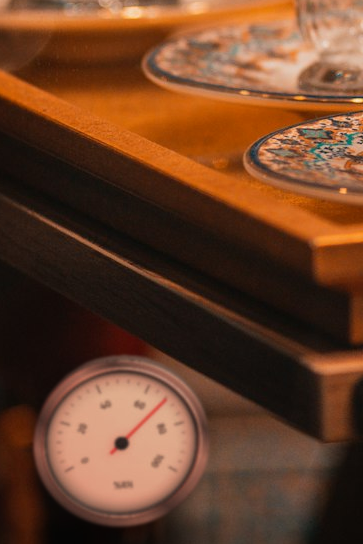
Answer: 68 %
